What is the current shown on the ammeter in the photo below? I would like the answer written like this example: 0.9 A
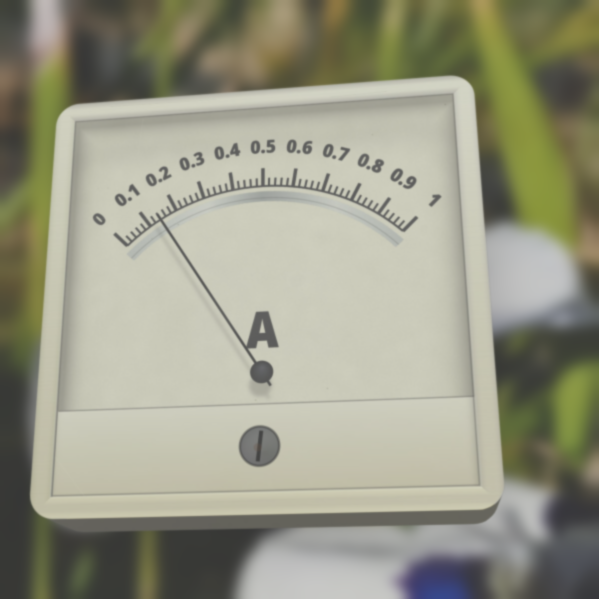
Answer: 0.14 A
